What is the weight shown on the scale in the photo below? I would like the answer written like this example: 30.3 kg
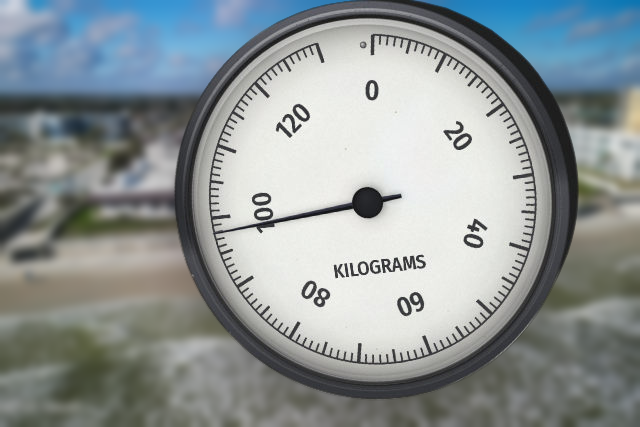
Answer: 98 kg
